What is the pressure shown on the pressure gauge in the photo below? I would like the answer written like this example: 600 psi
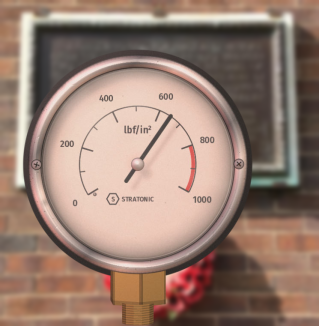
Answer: 650 psi
